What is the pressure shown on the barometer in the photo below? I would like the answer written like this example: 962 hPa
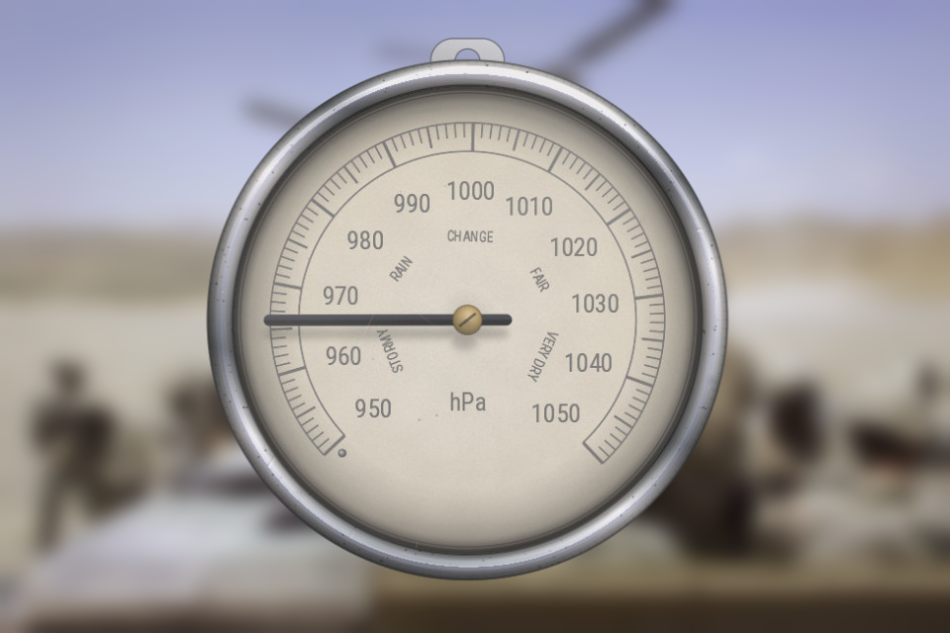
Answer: 966 hPa
